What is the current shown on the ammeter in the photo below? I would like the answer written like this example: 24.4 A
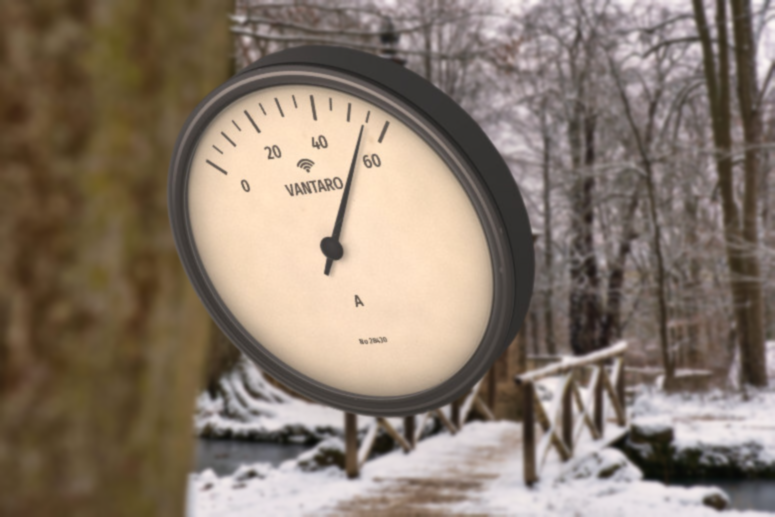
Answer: 55 A
